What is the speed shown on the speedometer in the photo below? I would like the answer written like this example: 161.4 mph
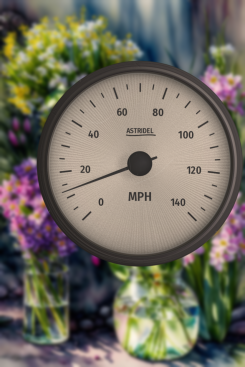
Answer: 12.5 mph
